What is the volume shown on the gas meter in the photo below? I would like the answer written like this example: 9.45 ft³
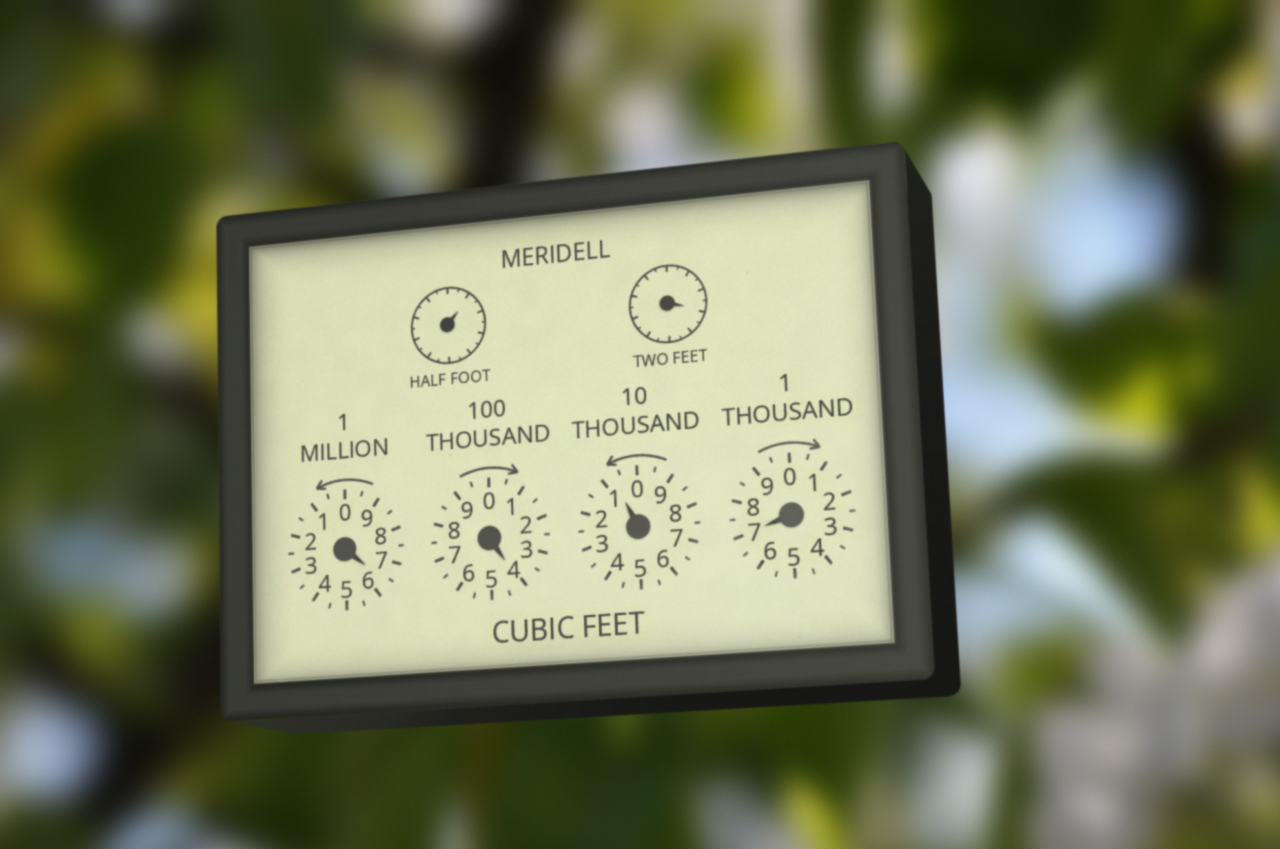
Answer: 640700 ft³
